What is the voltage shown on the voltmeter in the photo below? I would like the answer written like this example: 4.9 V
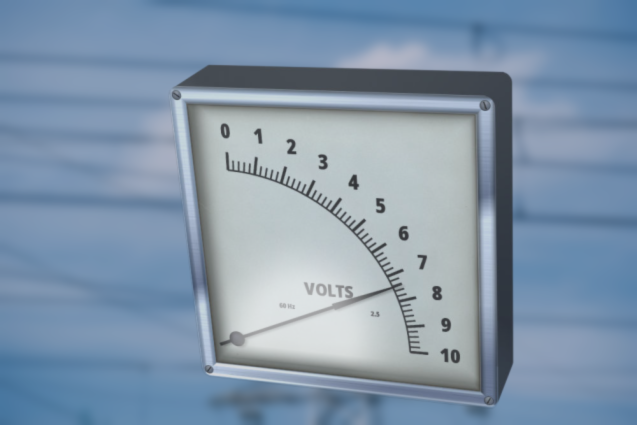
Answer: 7.4 V
